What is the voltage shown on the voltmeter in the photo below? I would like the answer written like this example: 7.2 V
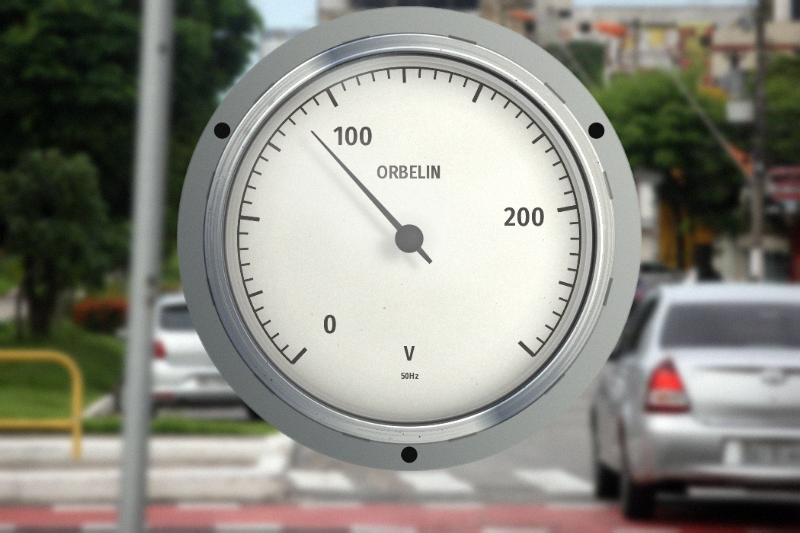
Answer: 87.5 V
